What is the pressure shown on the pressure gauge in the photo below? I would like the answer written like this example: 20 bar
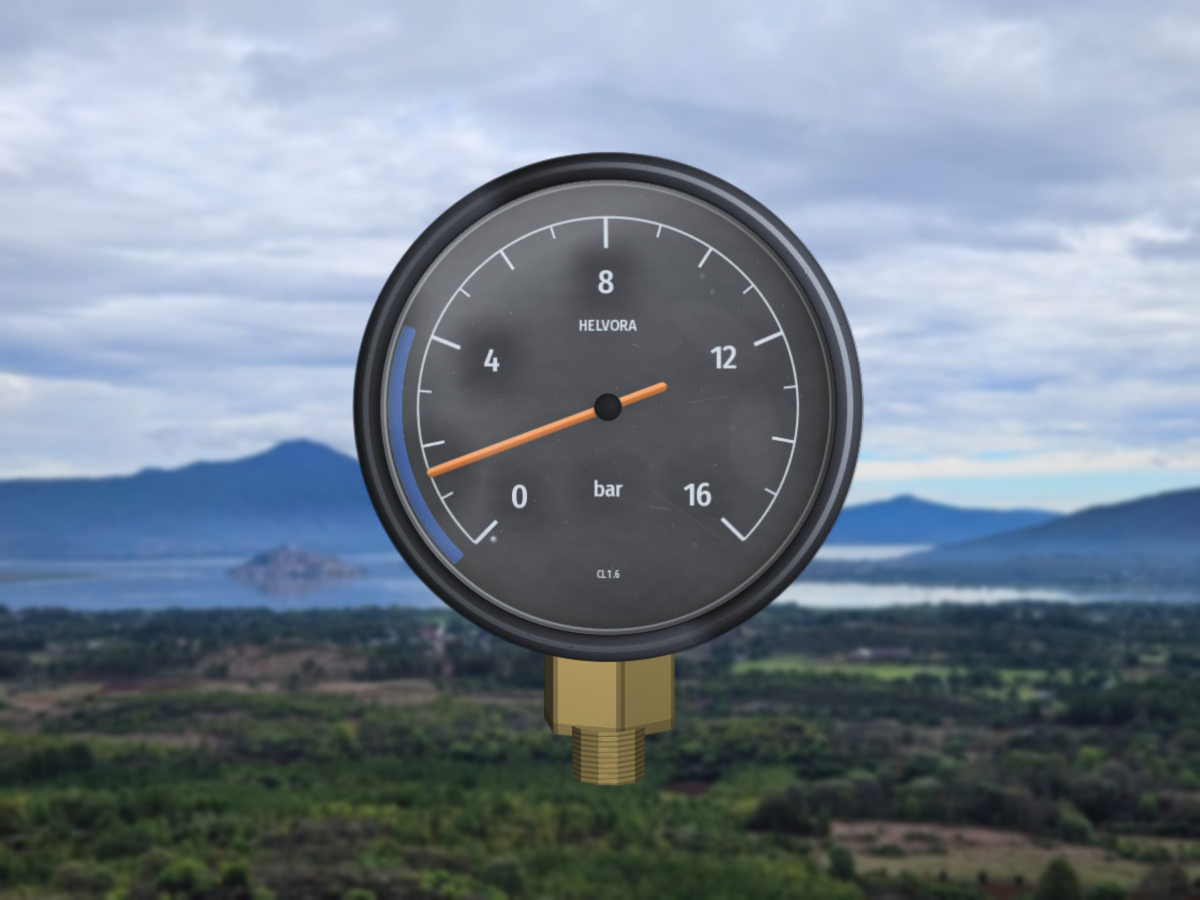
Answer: 1.5 bar
